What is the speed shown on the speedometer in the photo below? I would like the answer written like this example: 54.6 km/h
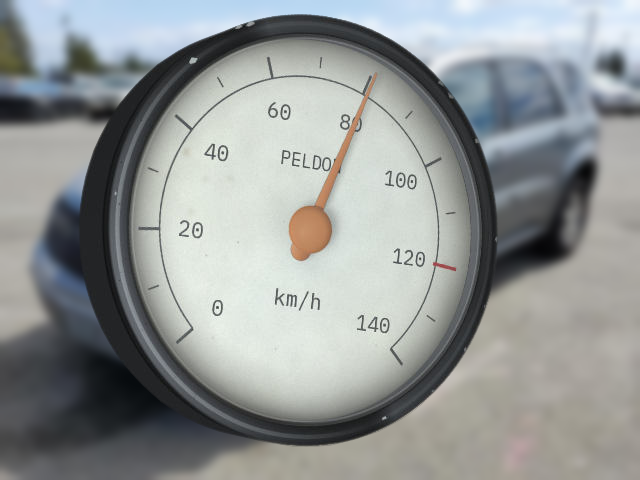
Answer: 80 km/h
